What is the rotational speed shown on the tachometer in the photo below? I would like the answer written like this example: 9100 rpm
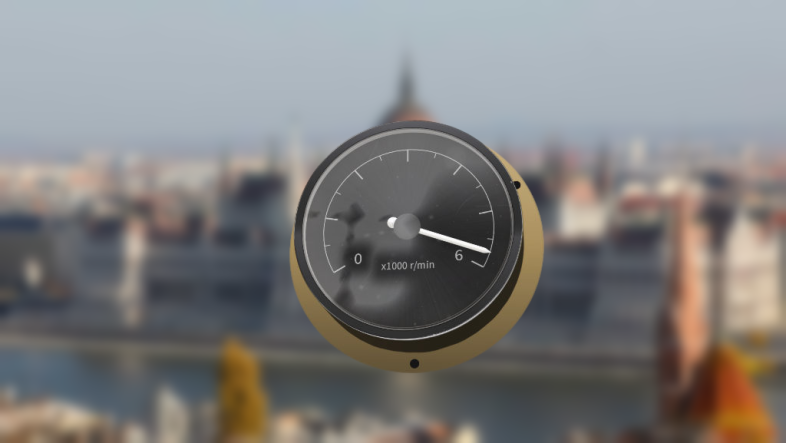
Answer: 5750 rpm
